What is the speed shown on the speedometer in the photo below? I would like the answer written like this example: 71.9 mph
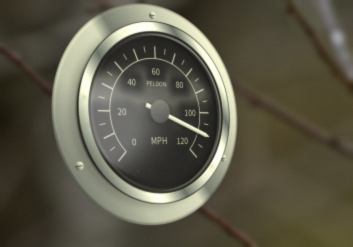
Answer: 110 mph
